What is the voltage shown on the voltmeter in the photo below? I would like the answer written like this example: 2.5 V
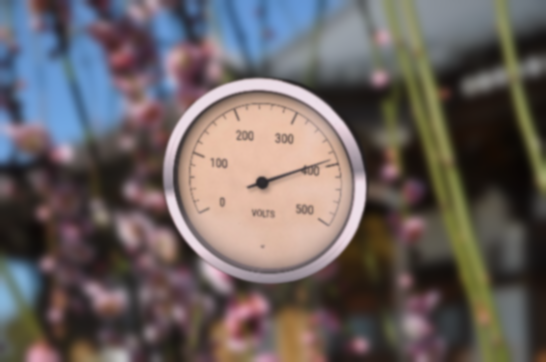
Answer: 390 V
